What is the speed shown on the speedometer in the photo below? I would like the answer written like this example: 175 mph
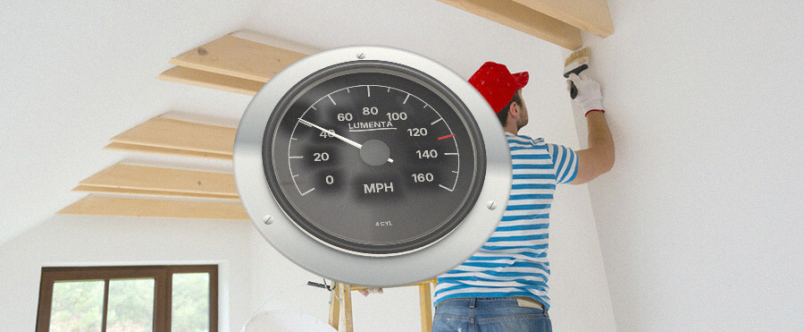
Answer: 40 mph
